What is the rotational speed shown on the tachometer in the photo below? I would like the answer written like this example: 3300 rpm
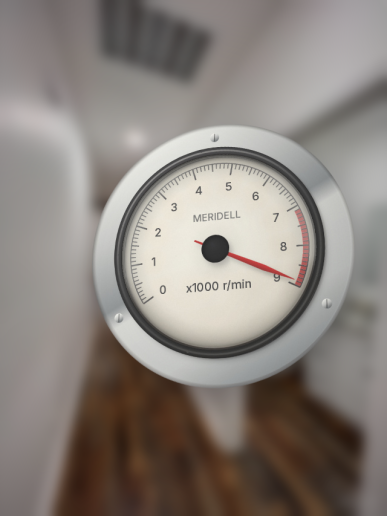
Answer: 8900 rpm
